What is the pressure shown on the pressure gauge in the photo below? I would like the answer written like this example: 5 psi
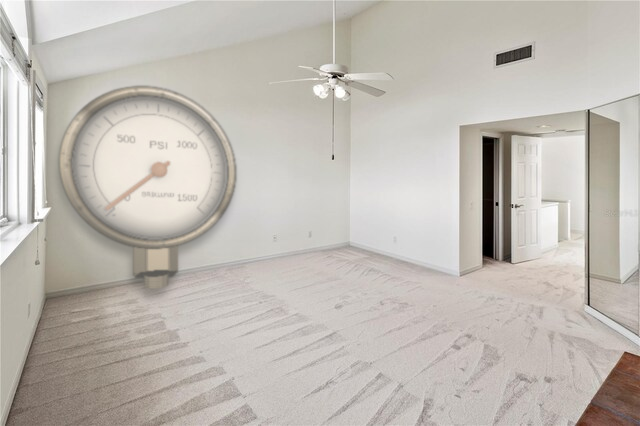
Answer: 25 psi
